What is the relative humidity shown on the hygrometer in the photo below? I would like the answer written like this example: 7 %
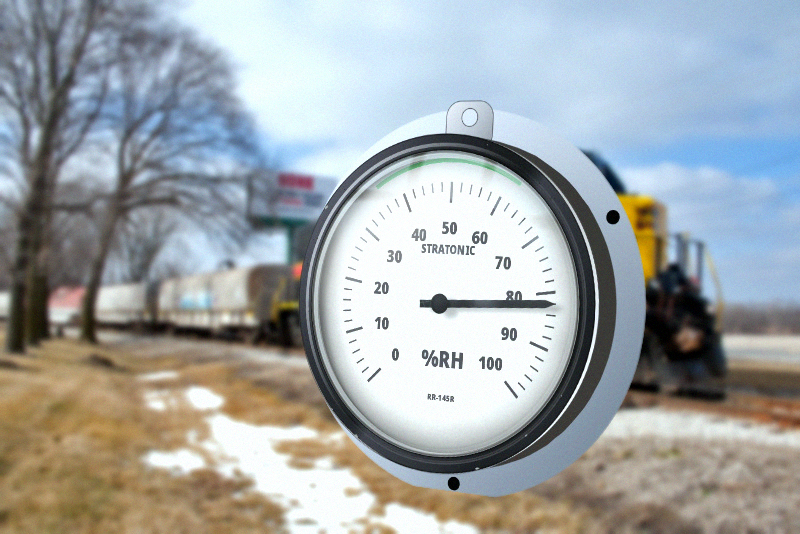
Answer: 82 %
